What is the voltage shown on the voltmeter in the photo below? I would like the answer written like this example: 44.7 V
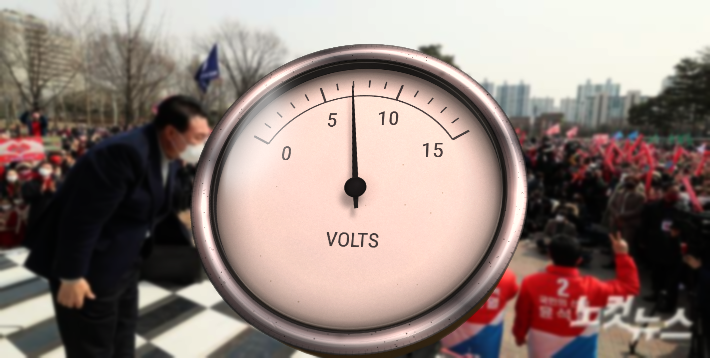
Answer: 7 V
